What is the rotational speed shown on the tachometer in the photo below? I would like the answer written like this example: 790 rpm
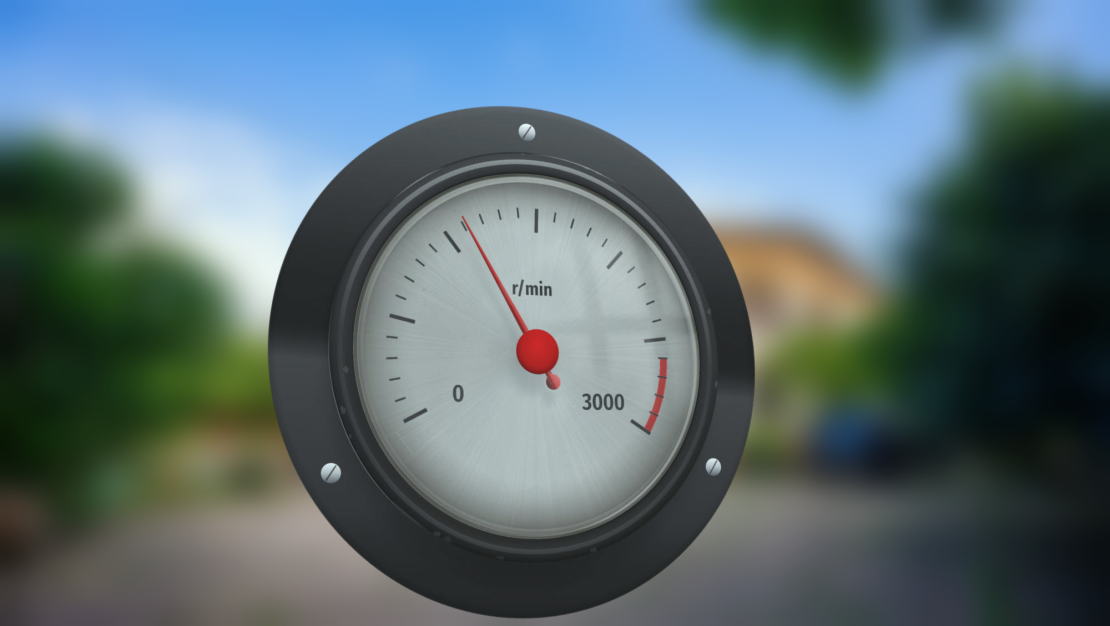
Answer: 1100 rpm
